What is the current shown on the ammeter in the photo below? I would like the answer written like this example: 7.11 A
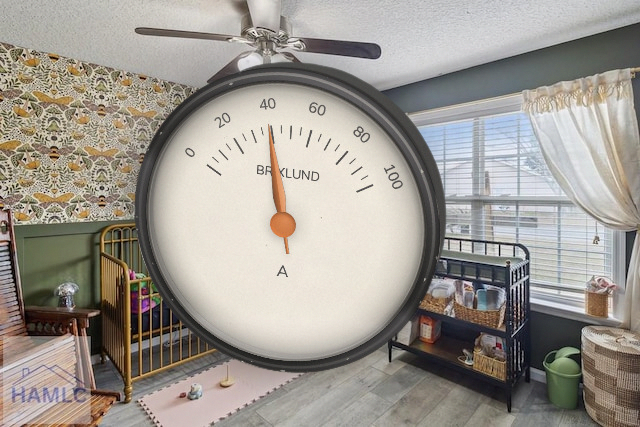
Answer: 40 A
